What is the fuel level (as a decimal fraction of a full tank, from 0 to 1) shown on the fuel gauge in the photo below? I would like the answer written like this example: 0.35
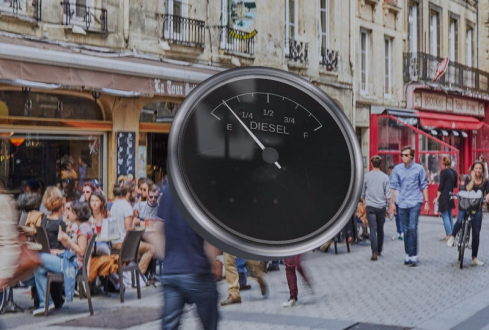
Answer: 0.125
